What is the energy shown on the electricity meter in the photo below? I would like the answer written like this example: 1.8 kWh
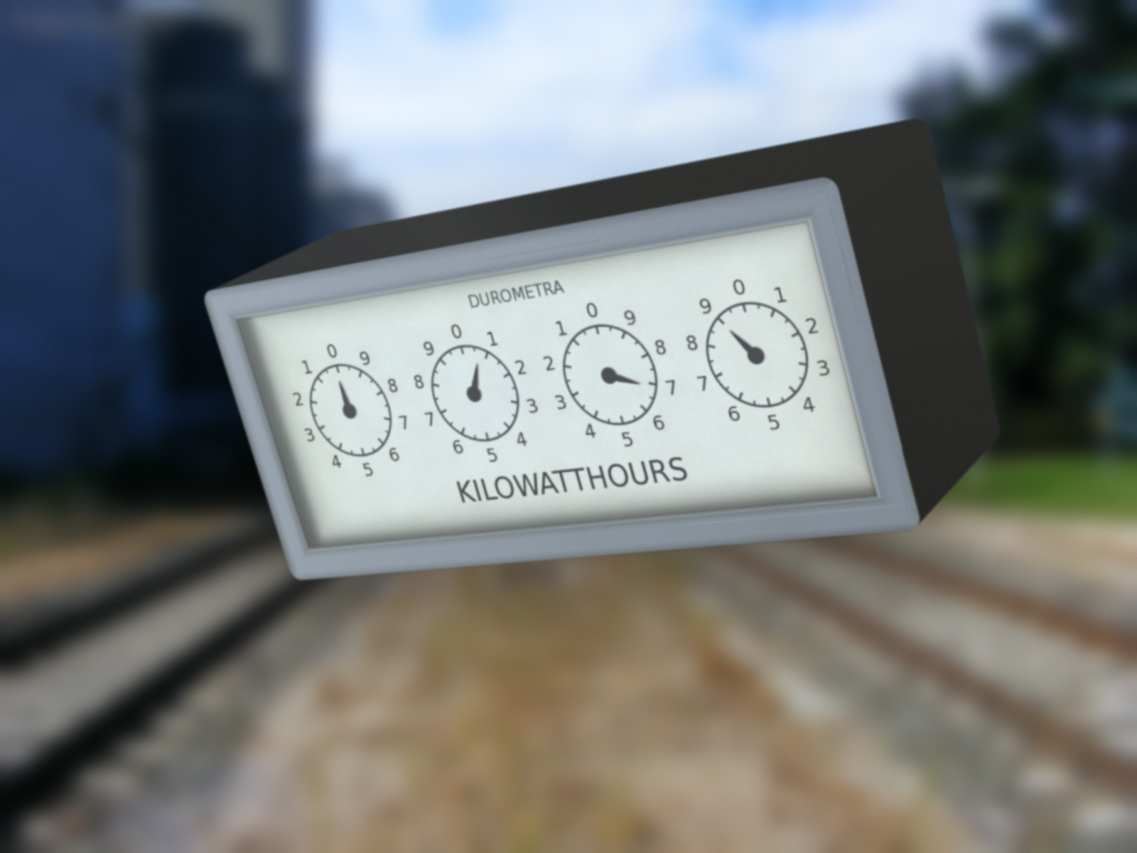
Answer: 69 kWh
